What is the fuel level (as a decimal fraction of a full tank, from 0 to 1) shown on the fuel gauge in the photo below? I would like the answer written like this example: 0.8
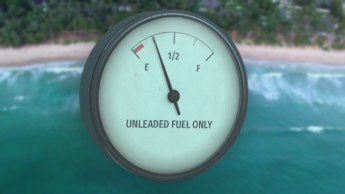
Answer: 0.25
